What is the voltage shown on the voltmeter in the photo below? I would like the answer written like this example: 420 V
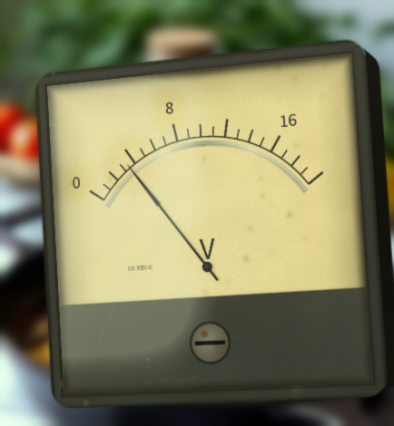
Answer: 3.5 V
